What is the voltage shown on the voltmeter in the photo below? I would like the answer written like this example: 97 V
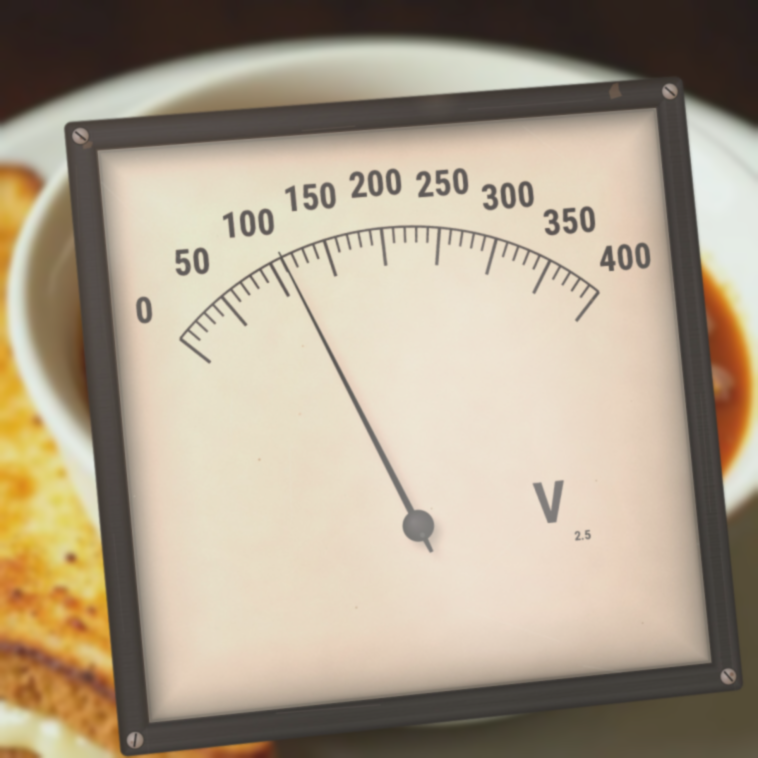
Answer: 110 V
